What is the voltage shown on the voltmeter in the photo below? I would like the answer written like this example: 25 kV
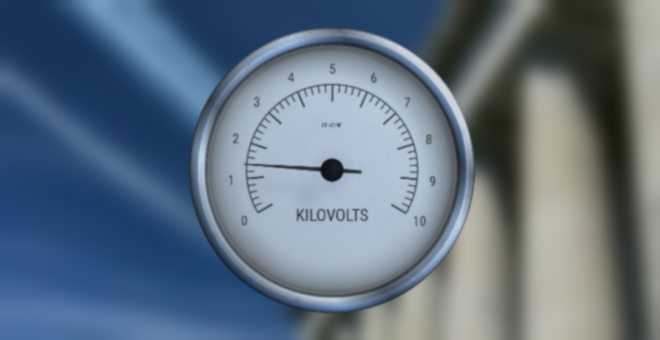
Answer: 1.4 kV
